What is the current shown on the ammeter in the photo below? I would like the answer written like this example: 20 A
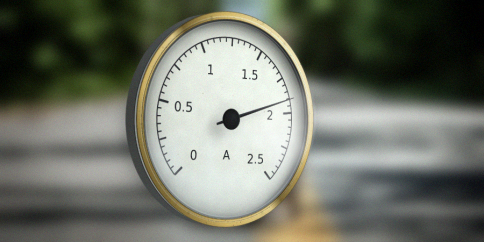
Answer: 1.9 A
